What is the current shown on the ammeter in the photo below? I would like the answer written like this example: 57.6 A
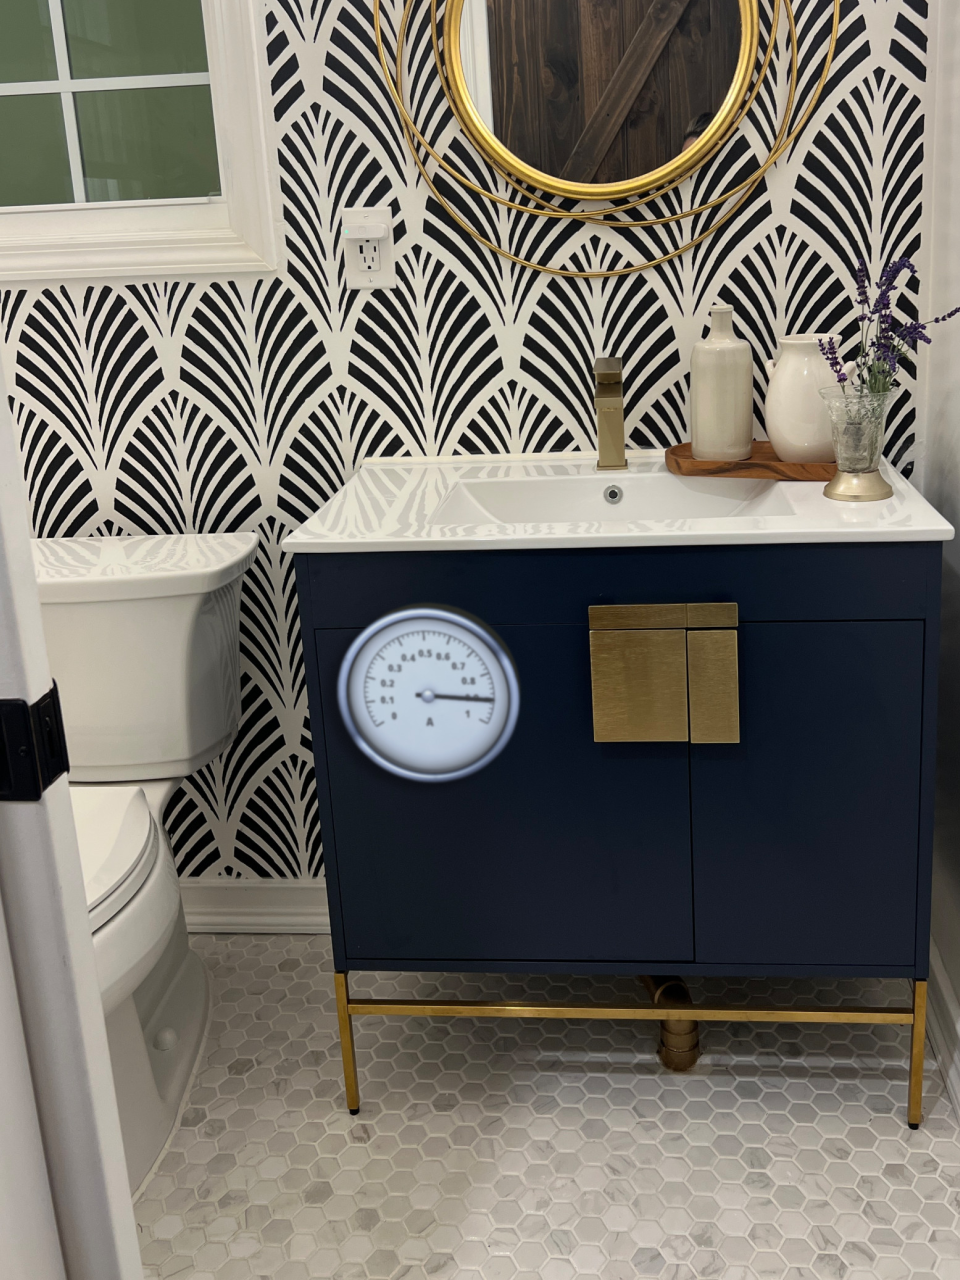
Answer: 0.9 A
